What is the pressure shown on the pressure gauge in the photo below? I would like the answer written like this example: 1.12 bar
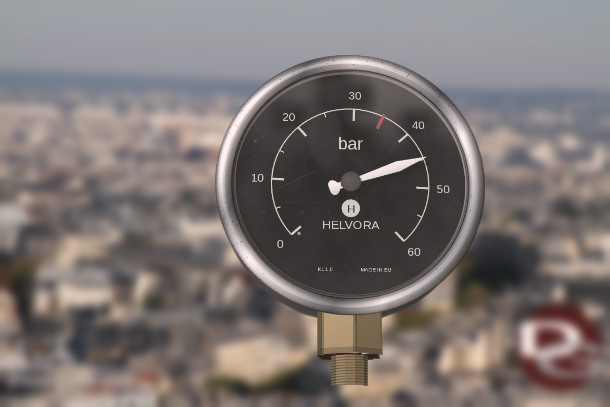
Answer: 45 bar
